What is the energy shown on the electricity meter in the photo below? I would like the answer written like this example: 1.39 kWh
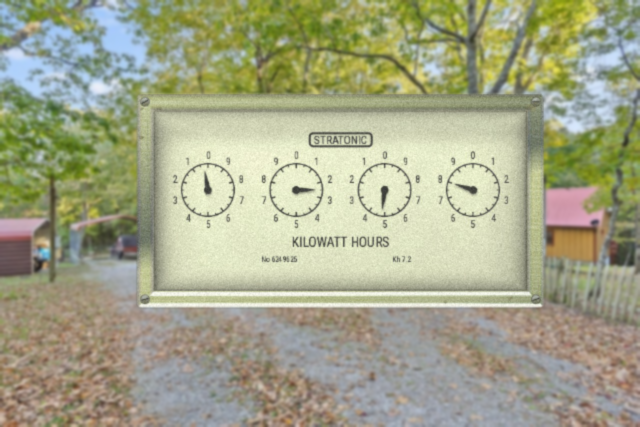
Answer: 248 kWh
